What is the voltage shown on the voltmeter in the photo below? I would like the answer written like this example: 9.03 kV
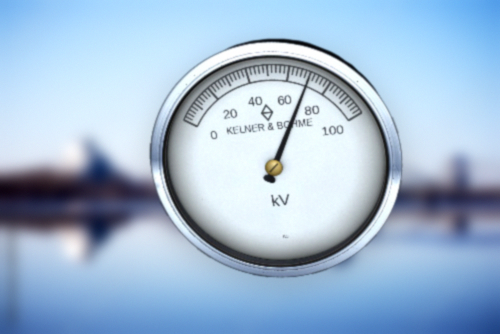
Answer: 70 kV
